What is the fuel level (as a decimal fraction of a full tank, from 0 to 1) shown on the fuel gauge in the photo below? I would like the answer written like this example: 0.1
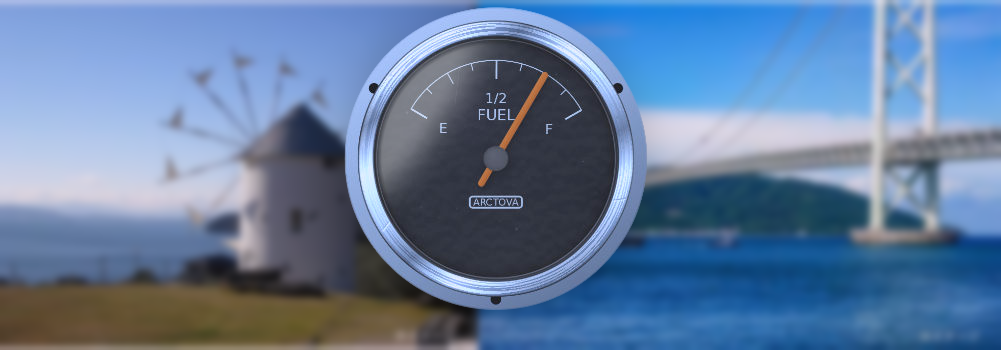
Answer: 0.75
